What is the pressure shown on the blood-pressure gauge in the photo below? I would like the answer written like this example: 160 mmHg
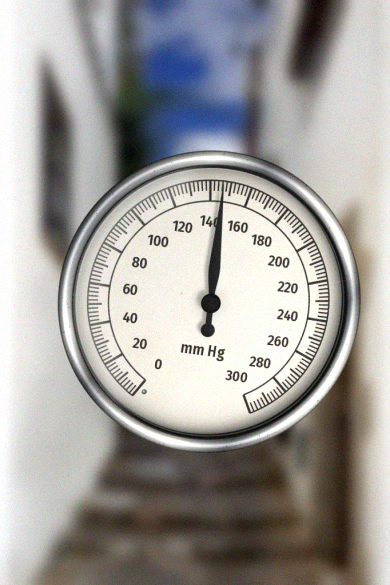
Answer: 146 mmHg
